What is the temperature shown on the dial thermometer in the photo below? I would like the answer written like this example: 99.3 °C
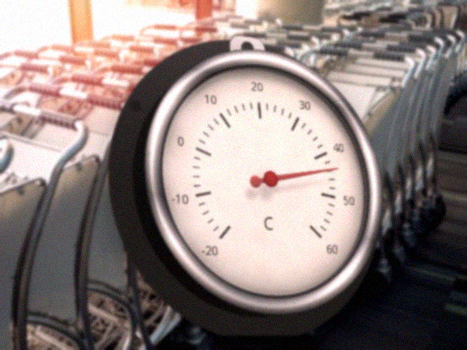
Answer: 44 °C
